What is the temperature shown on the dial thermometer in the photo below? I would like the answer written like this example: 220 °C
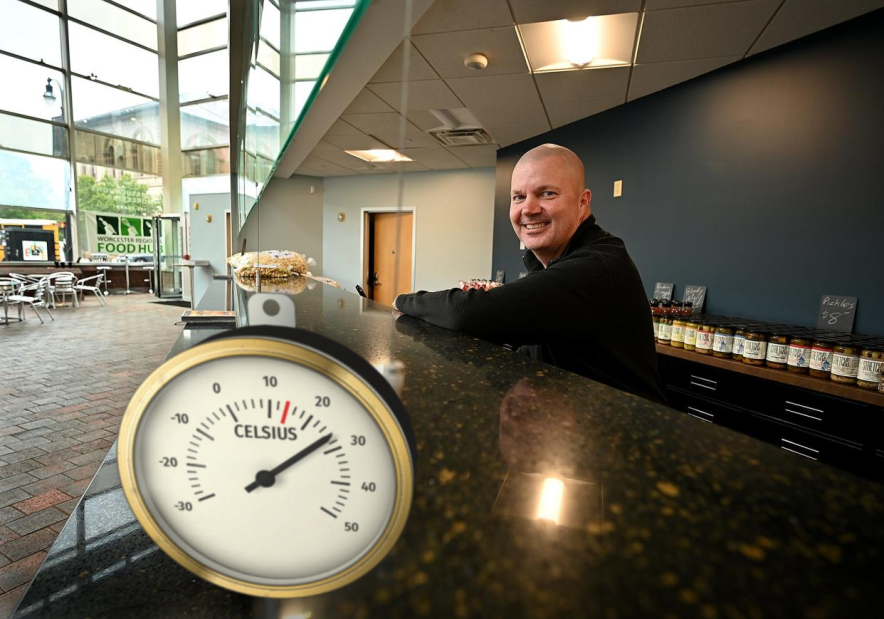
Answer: 26 °C
